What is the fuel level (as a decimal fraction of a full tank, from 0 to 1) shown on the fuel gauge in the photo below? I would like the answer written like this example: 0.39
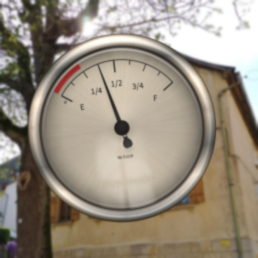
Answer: 0.375
